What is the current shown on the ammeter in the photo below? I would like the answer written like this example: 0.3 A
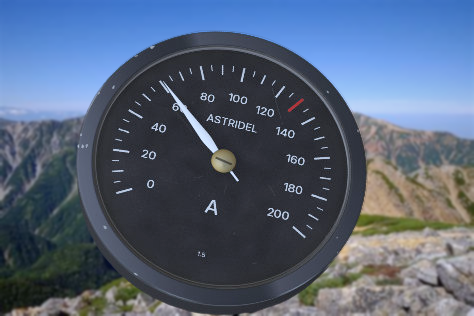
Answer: 60 A
